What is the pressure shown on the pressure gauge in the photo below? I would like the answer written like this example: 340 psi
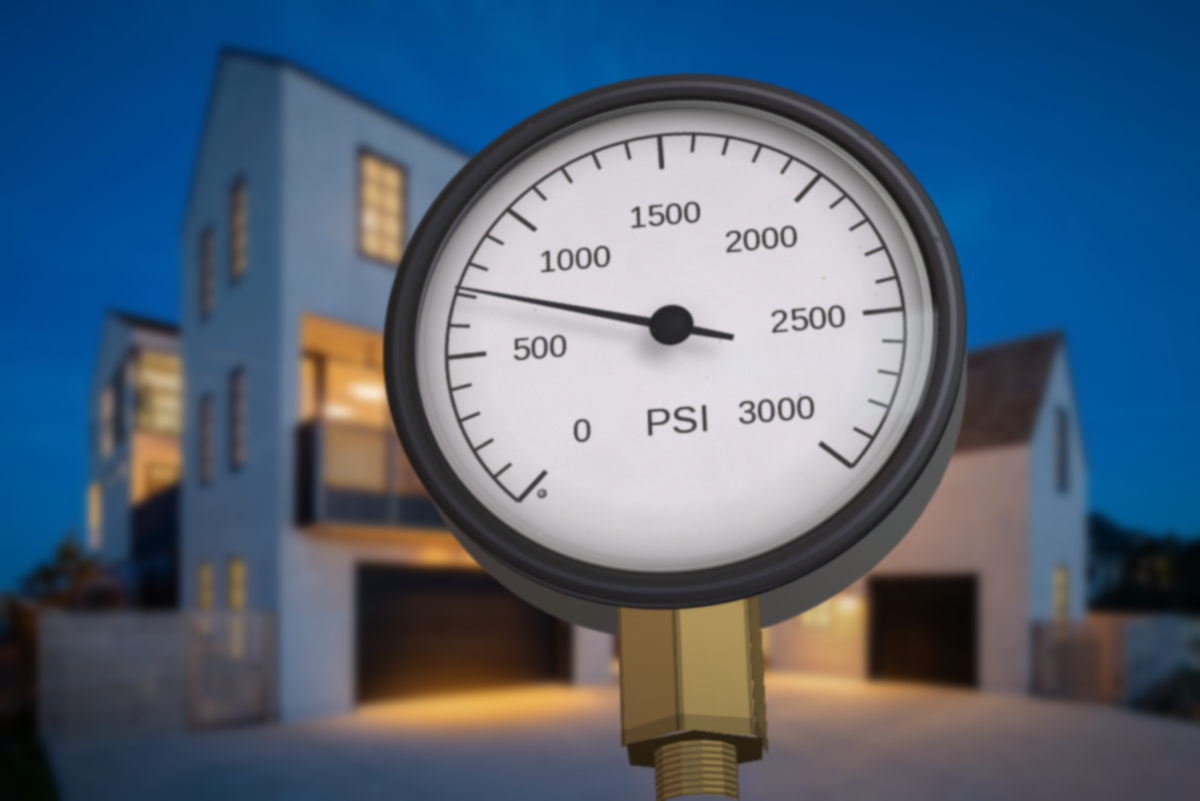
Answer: 700 psi
